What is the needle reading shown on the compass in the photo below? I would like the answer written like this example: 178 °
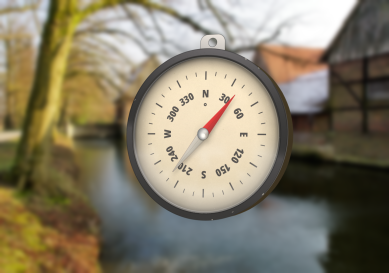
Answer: 40 °
